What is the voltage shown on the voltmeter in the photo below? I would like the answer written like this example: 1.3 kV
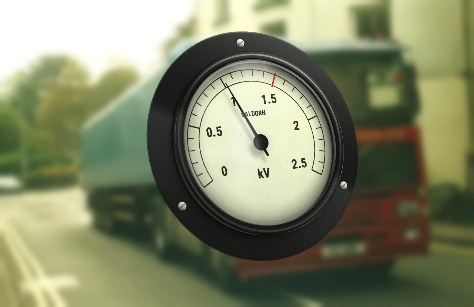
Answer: 1 kV
